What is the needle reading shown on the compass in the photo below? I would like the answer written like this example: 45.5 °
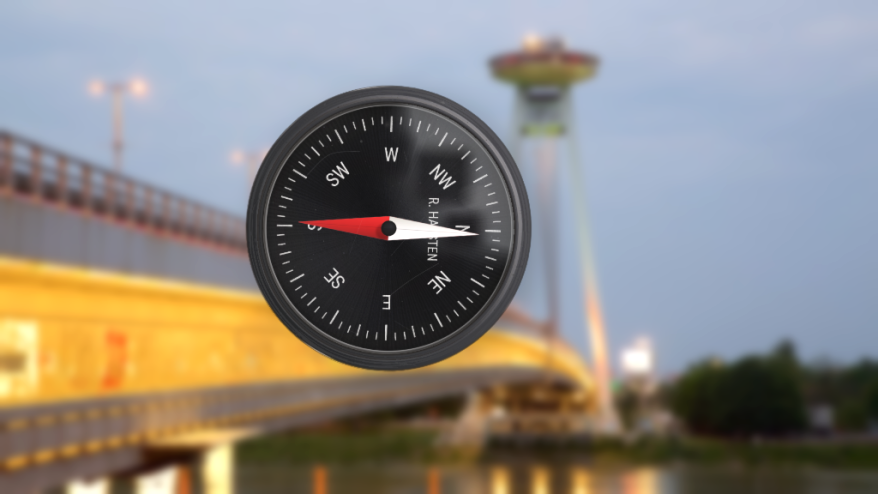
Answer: 182.5 °
